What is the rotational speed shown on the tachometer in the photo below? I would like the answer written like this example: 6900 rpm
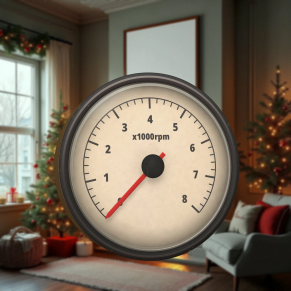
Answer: 0 rpm
